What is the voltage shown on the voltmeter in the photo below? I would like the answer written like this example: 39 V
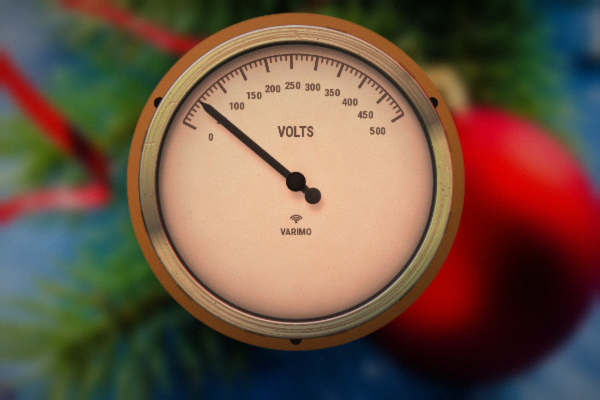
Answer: 50 V
